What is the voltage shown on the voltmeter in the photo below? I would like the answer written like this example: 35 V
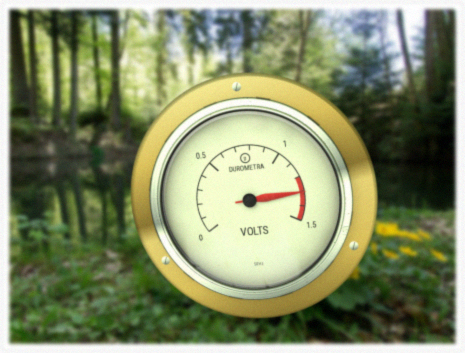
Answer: 1.3 V
